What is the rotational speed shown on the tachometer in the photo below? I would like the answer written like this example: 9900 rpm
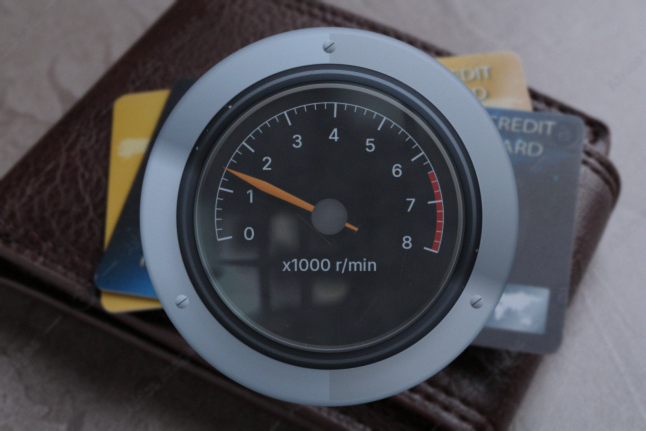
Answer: 1400 rpm
